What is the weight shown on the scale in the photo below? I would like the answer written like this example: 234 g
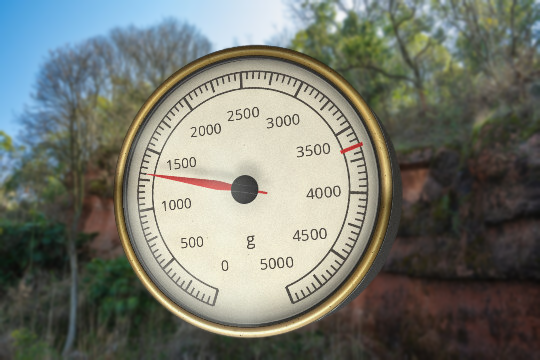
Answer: 1300 g
